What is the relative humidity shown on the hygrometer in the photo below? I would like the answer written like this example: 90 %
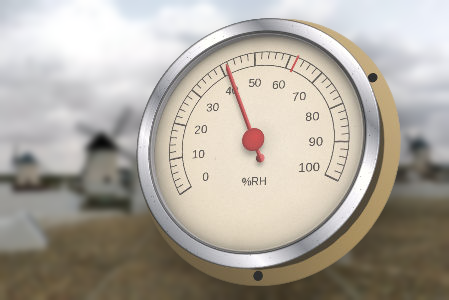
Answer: 42 %
